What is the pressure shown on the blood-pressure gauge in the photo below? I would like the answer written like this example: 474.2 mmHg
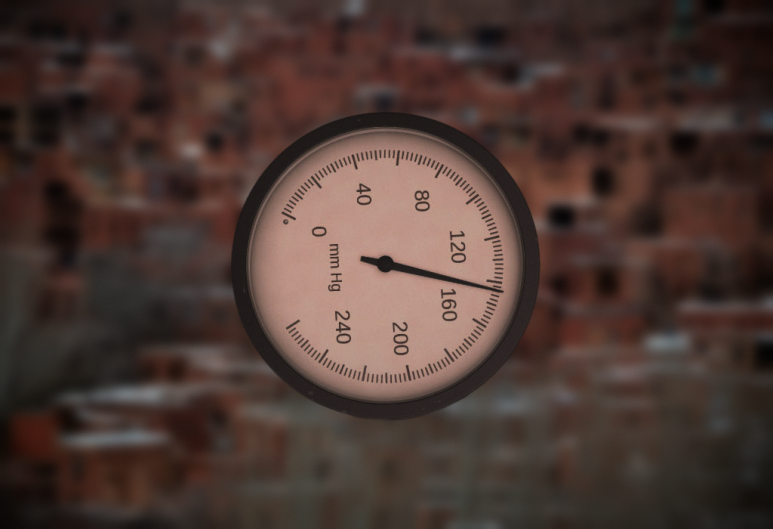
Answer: 144 mmHg
